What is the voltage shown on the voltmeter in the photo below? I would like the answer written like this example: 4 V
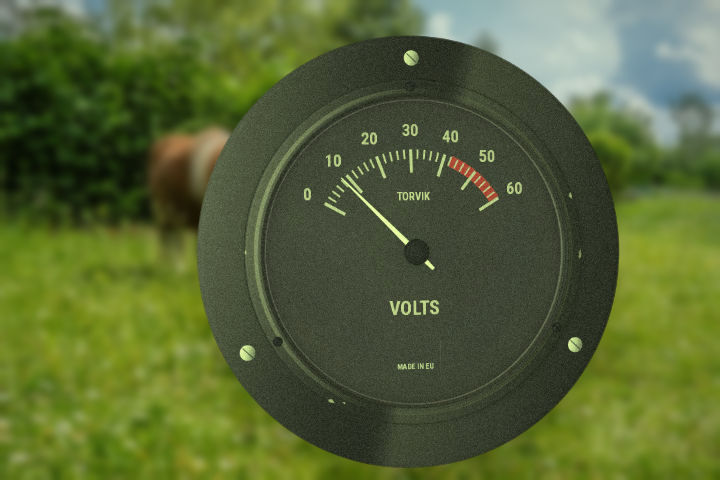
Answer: 8 V
